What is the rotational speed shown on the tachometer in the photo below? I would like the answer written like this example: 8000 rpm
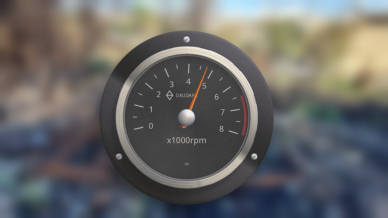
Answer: 4750 rpm
